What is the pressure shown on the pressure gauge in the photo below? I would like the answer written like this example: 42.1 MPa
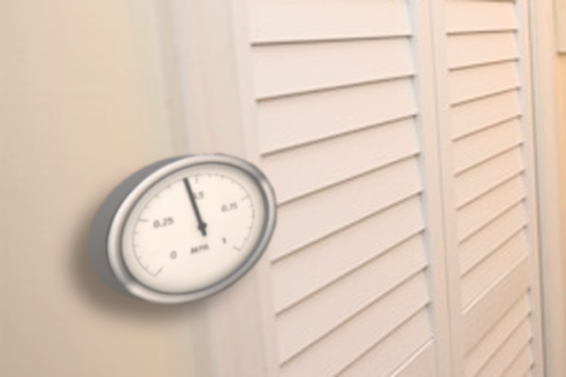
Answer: 0.45 MPa
